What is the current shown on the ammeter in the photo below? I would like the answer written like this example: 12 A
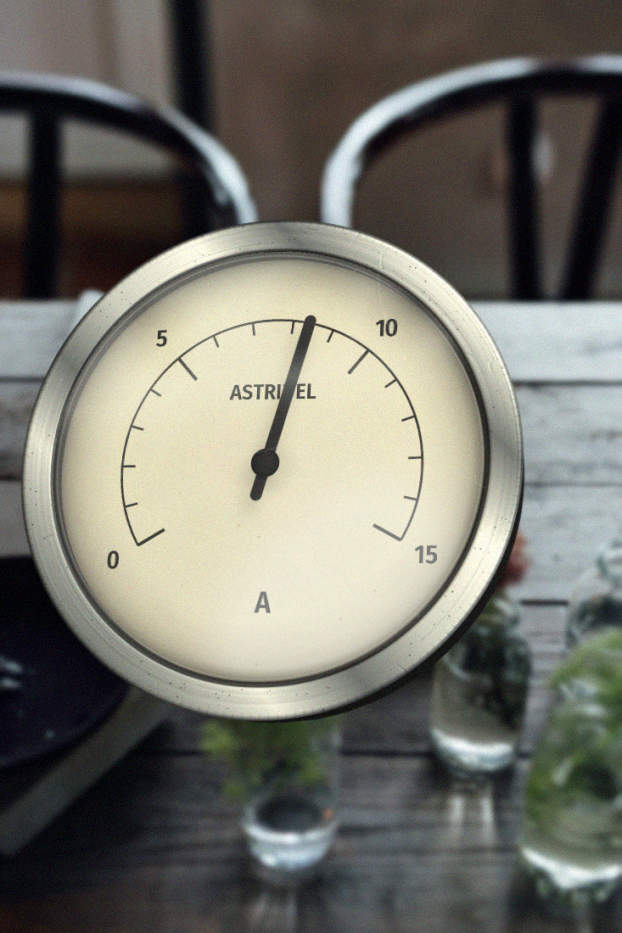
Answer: 8.5 A
